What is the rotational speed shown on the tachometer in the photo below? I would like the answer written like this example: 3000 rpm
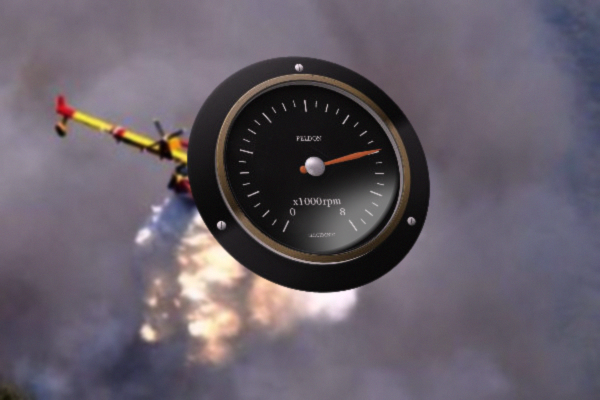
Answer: 6000 rpm
